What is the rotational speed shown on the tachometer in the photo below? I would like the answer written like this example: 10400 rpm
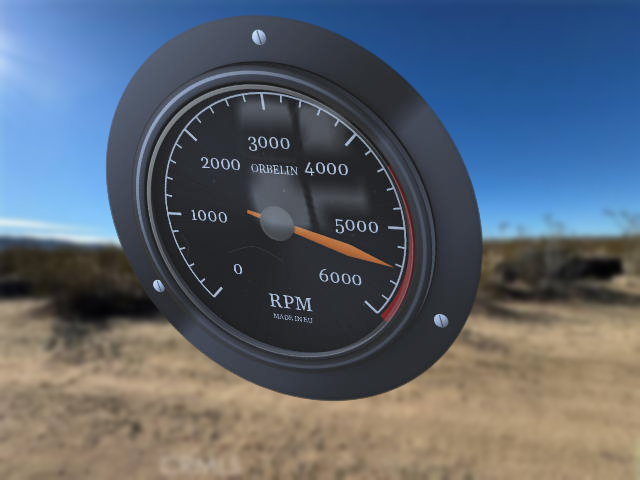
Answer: 5400 rpm
